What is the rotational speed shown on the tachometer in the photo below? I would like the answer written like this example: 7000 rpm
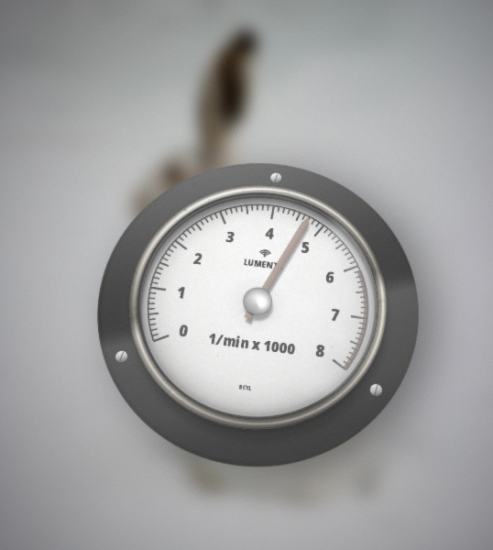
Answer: 4700 rpm
